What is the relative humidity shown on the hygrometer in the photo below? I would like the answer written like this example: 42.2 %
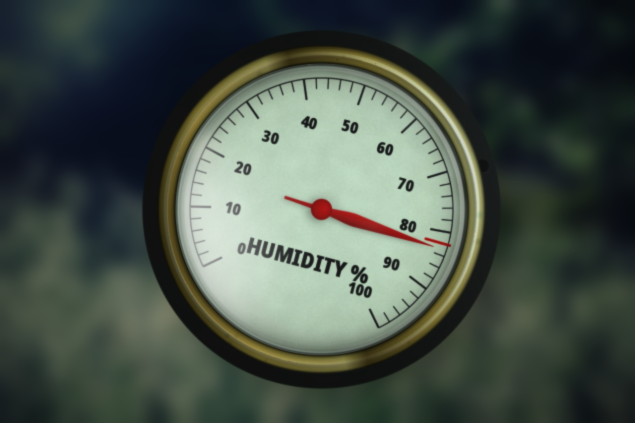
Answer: 83 %
